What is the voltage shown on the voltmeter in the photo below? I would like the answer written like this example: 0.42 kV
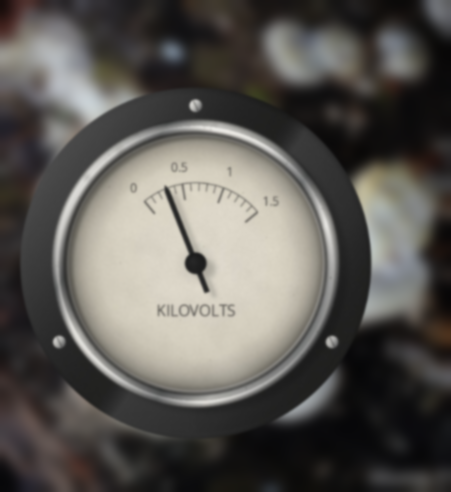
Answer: 0.3 kV
